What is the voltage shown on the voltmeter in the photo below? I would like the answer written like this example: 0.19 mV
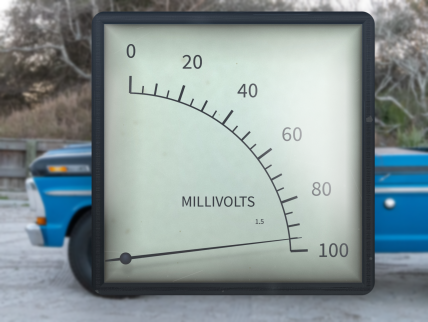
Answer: 95 mV
